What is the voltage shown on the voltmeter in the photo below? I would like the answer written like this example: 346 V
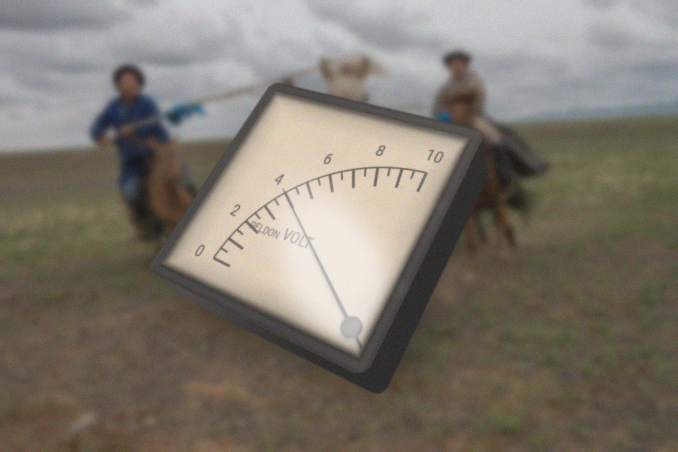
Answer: 4 V
